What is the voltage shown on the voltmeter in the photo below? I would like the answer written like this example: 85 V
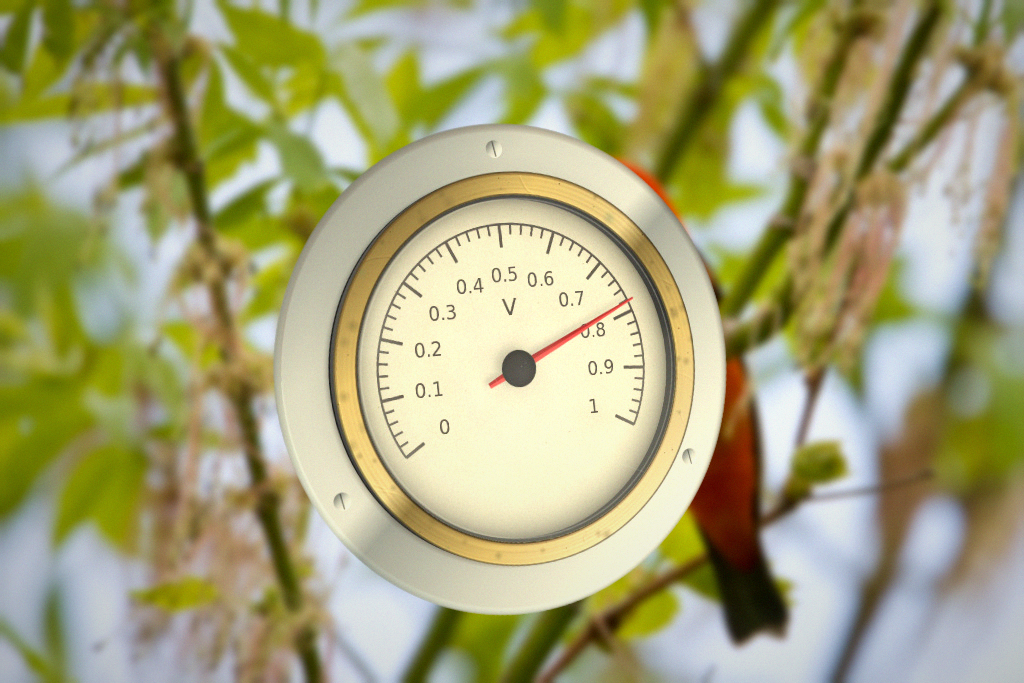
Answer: 0.78 V
